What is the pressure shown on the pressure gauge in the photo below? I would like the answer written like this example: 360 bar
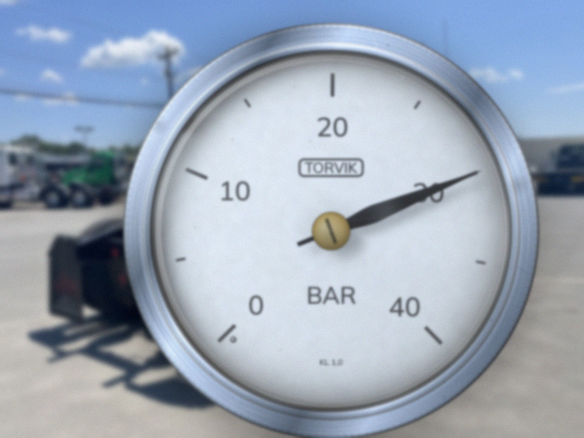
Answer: 30 bar
